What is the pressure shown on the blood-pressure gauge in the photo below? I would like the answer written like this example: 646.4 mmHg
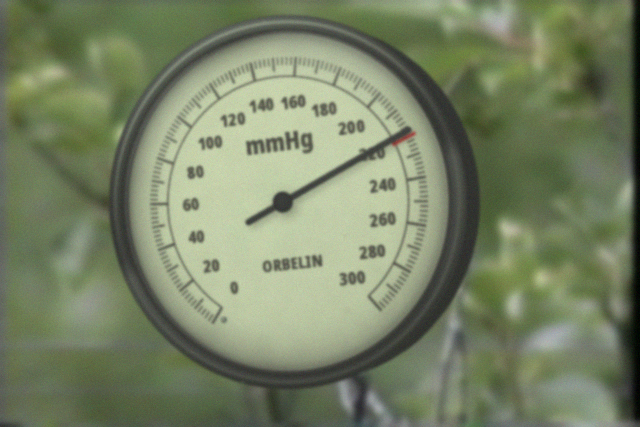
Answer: 220 mmHg
